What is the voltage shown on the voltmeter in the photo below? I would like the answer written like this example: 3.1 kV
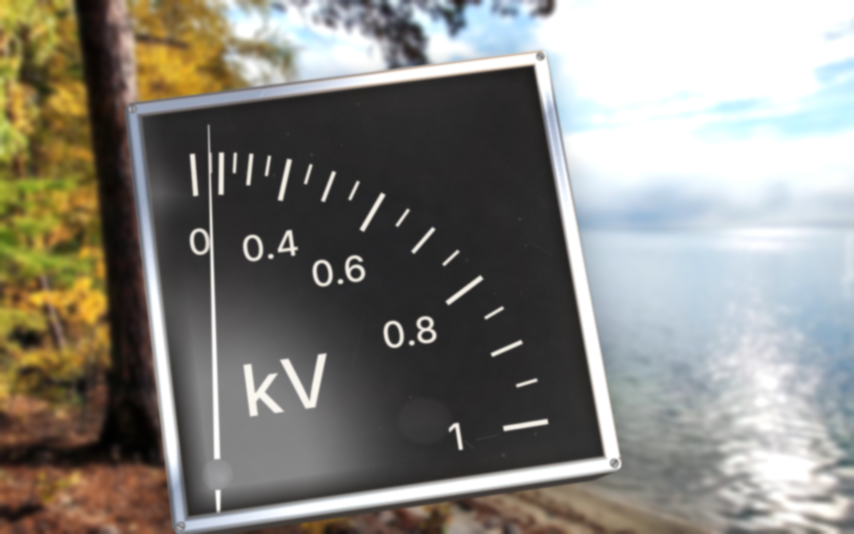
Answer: 0.15 kV
